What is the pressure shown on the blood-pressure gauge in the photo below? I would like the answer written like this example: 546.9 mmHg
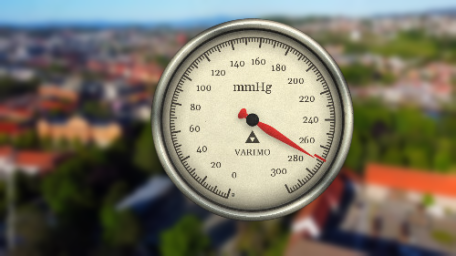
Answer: 270 mmHg
